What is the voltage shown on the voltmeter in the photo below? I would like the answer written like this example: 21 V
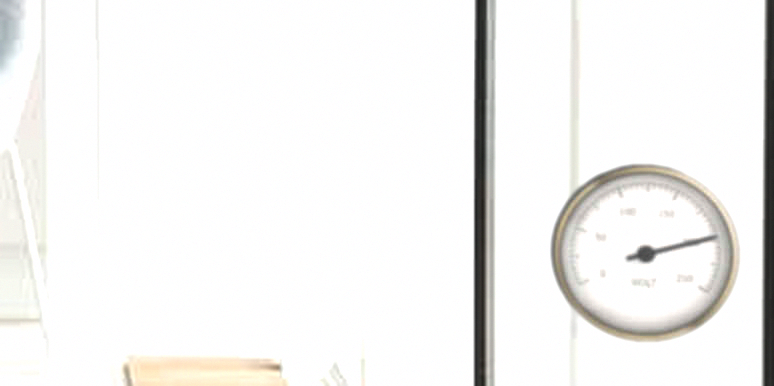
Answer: 200 V
